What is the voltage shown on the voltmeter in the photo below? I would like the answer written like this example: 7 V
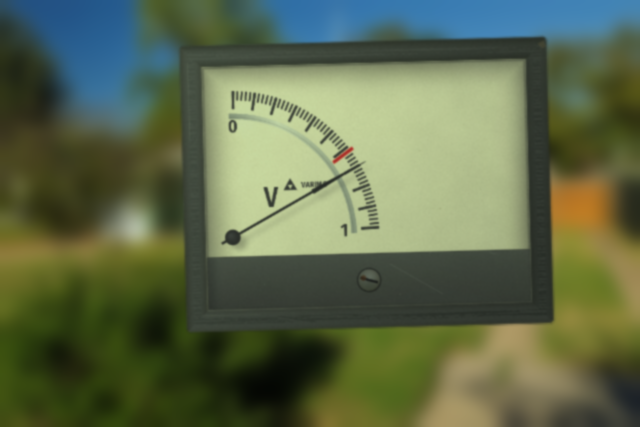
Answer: 0.7 V
